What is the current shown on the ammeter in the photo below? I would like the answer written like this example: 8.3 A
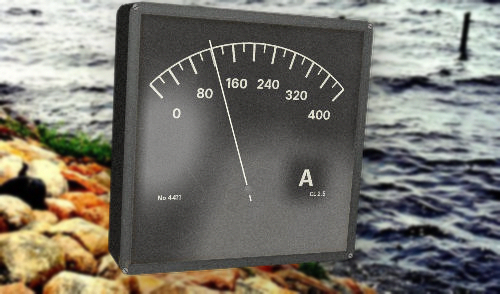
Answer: 120 A
